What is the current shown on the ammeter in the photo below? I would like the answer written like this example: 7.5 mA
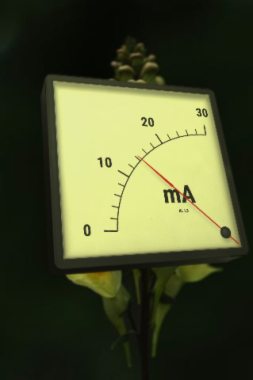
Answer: 14 mA
